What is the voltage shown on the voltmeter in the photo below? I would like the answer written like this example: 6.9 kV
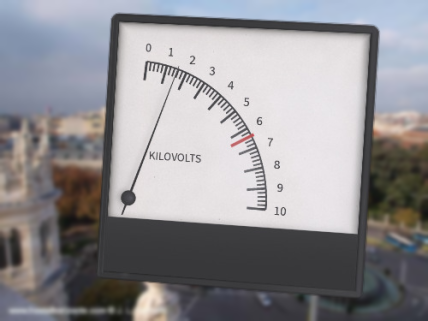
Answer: 1.6 kV
